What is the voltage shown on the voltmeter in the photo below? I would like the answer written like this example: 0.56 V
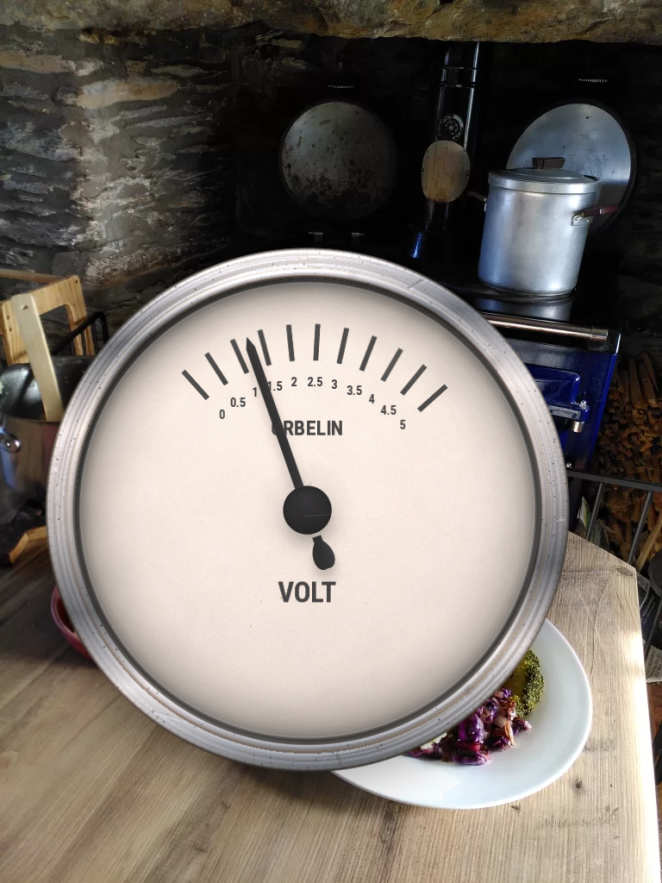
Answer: 1.25 V
